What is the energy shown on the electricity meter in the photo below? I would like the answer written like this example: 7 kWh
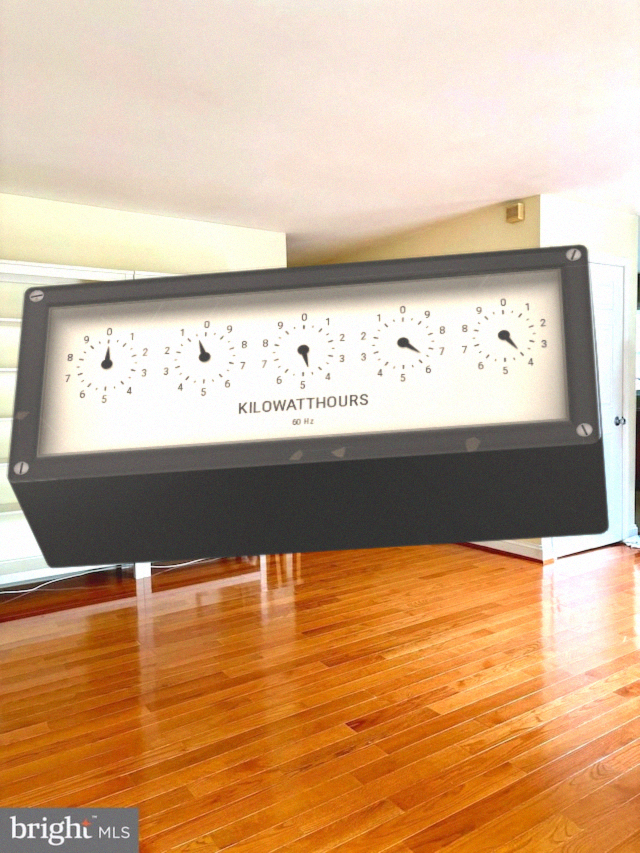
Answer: 464 kWh
